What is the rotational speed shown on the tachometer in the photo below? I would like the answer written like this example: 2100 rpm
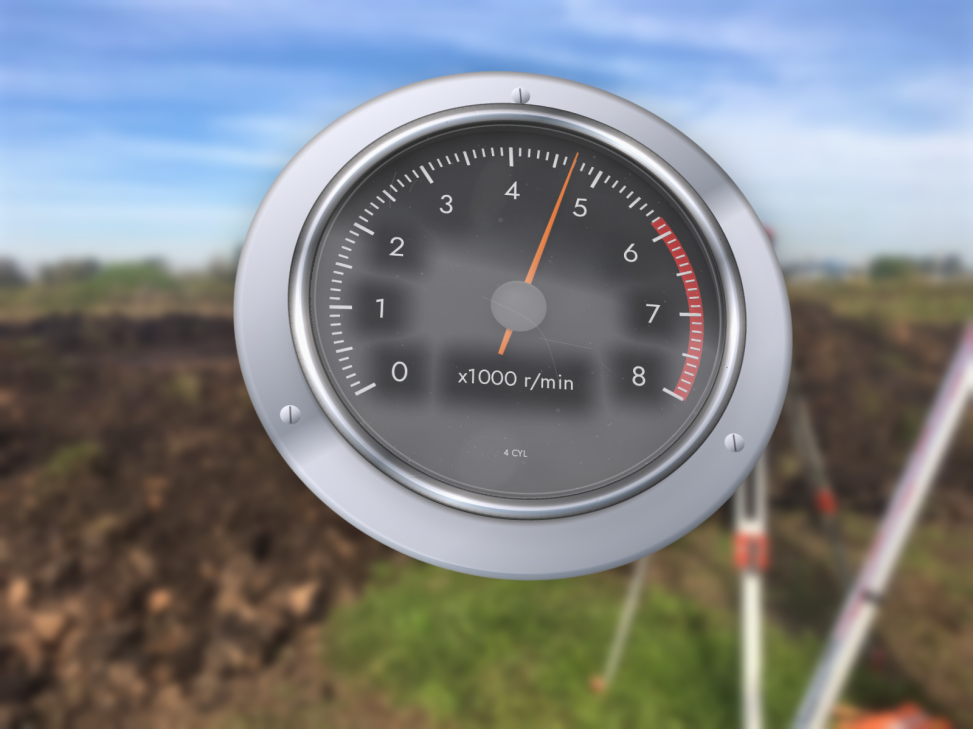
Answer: 4700 rpm
